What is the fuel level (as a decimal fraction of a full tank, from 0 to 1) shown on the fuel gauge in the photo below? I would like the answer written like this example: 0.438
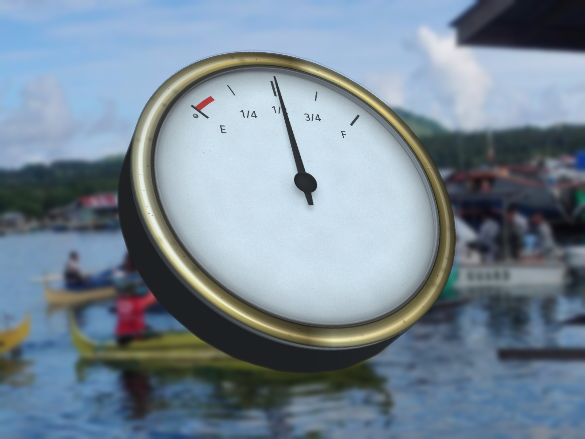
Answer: 0.5
